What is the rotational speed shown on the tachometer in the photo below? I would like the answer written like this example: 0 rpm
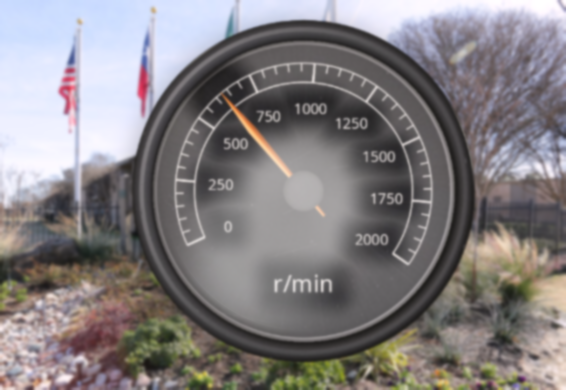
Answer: 625 rpm
